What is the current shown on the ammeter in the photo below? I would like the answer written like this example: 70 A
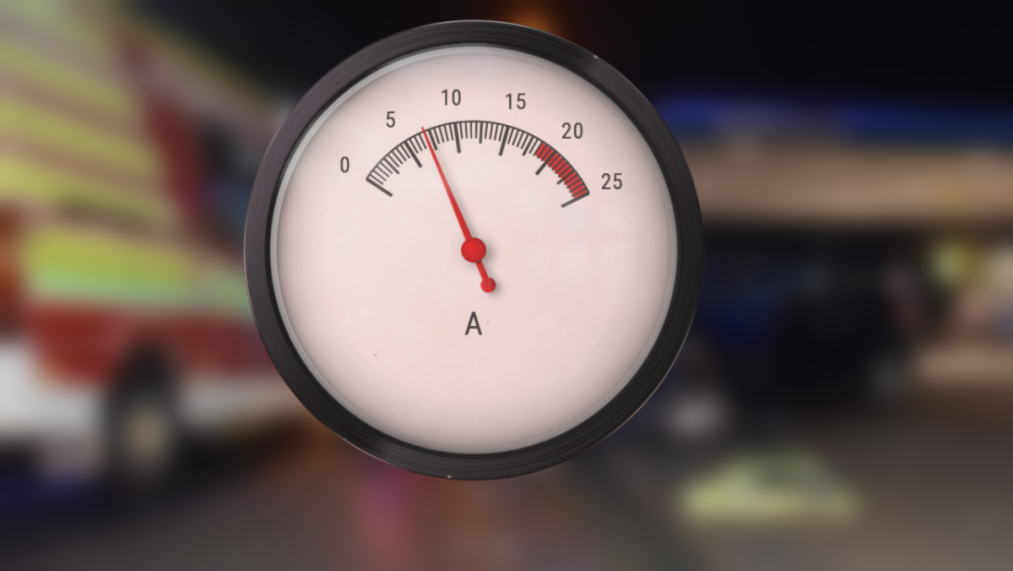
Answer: 7 A
